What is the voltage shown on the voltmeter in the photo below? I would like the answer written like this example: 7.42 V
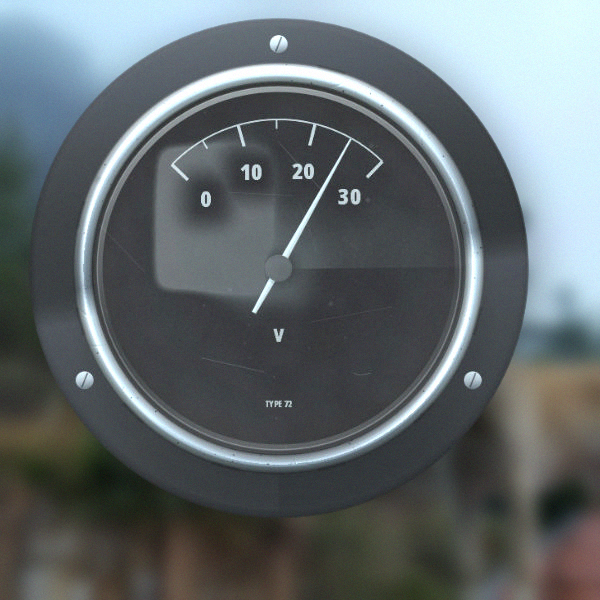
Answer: 25 V
